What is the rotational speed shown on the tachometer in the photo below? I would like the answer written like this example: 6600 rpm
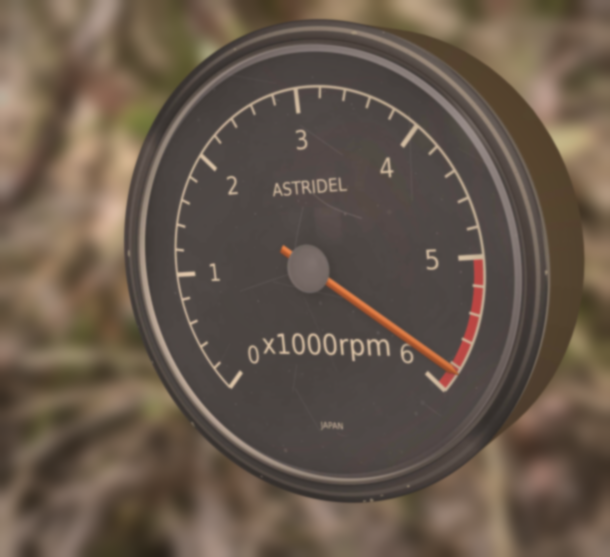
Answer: 5800 rpm
